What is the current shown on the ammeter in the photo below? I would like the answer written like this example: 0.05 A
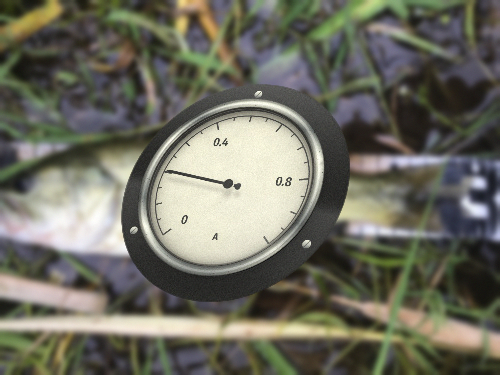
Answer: 0.2 A
